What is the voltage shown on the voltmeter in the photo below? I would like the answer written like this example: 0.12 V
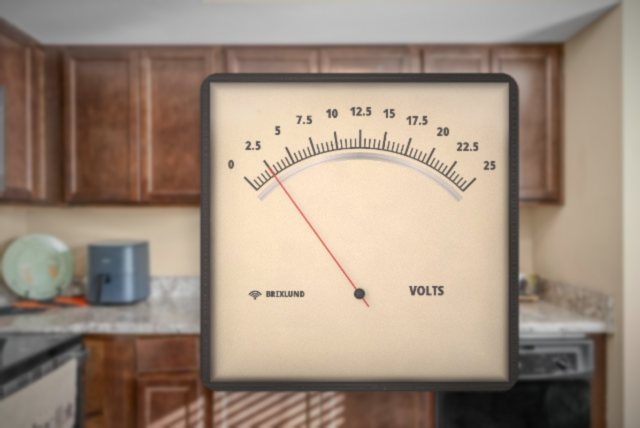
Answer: 2.5 V
